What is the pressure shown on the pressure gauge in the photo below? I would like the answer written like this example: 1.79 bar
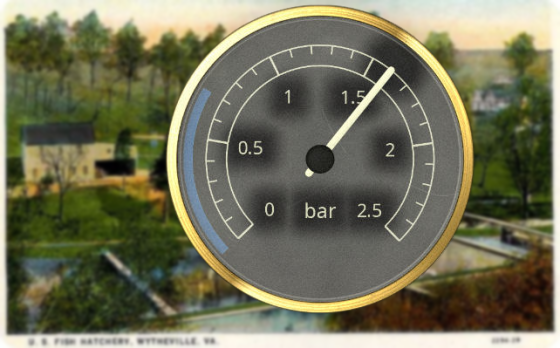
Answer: 1.6 bar
